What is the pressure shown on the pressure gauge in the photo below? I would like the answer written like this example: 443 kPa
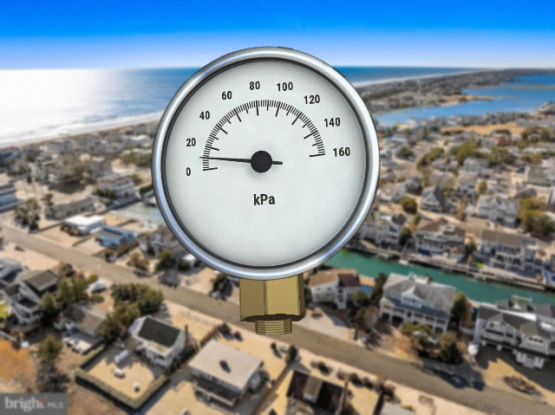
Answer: 10 kPa
